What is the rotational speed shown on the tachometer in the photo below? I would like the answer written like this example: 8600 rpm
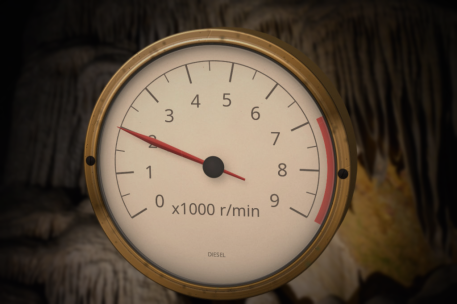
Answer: 2000 rpm
